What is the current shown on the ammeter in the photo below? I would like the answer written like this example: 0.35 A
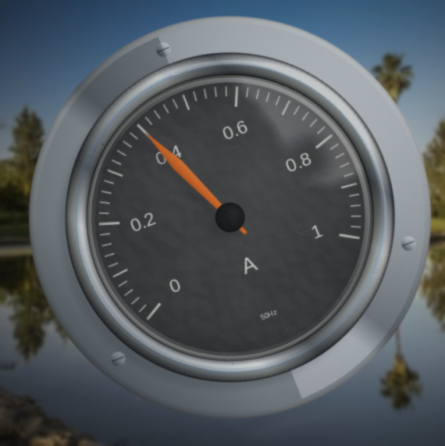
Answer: 0.4 A
